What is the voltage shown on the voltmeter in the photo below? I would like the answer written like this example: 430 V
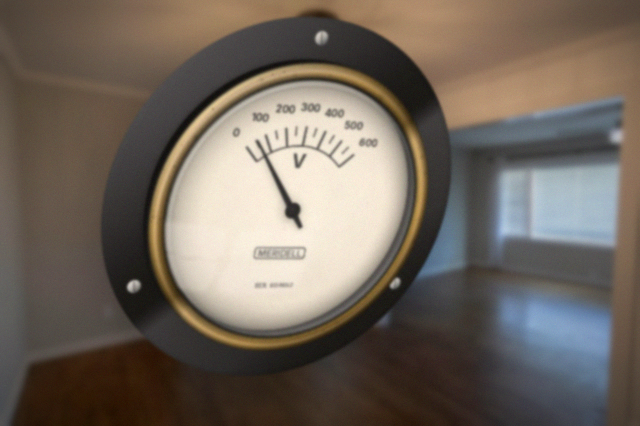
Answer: 50 V
